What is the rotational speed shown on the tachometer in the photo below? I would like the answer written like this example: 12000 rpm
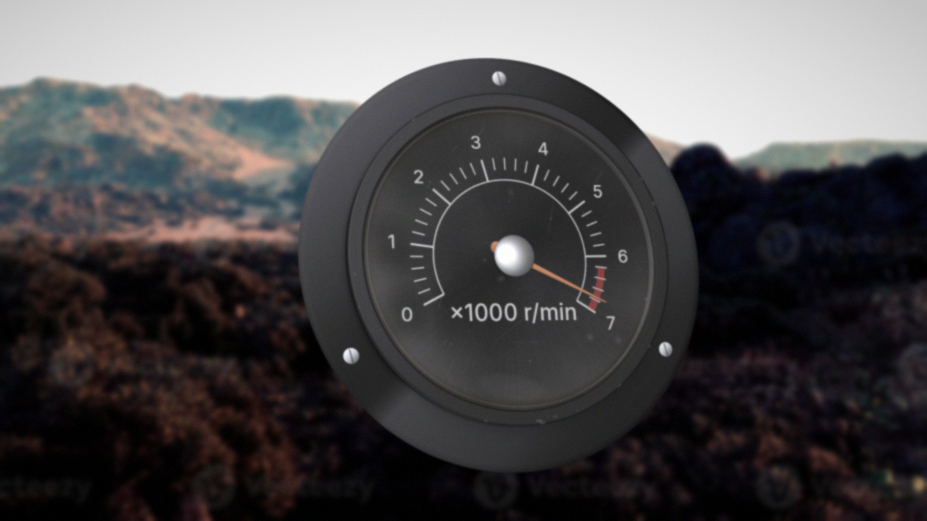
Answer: 6800 rpm
